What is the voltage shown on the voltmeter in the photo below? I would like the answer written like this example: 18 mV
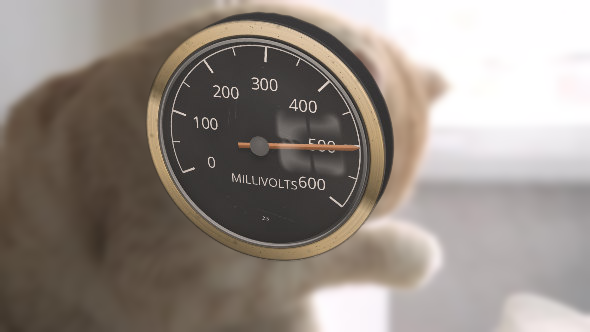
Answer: 500 mV
